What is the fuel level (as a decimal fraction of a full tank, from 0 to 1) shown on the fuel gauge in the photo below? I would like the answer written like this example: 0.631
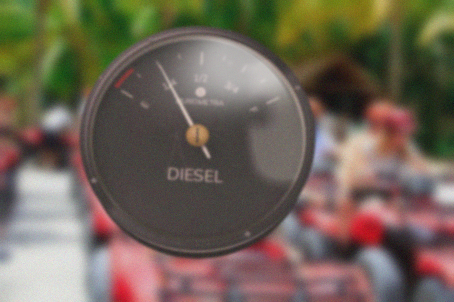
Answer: 0.25
